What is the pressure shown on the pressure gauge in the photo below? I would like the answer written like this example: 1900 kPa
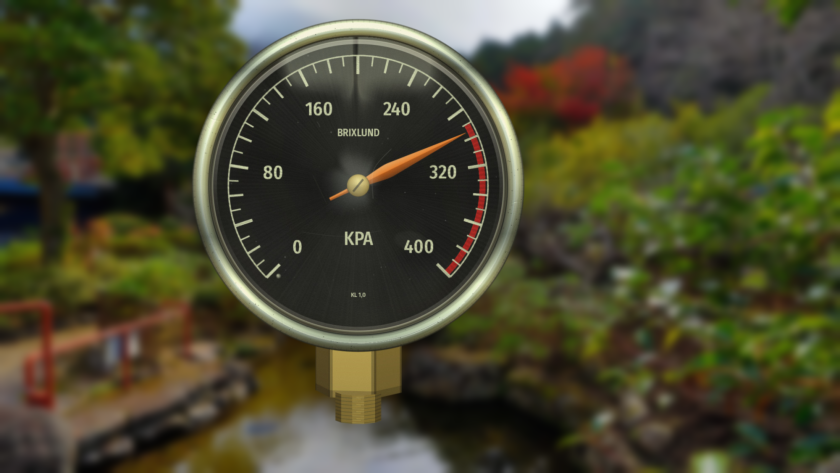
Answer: 295 kPa
